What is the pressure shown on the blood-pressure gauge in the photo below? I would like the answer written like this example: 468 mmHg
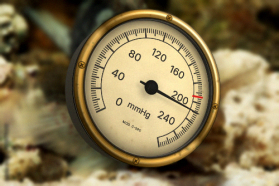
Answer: 210 mmHg
